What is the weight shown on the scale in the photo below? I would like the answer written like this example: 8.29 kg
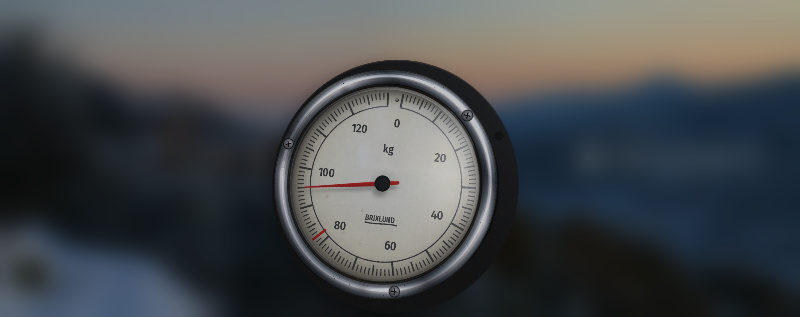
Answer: 95 kg
